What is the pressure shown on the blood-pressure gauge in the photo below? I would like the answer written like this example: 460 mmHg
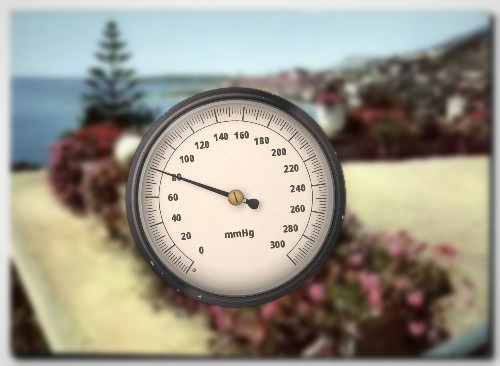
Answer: 80 mmHg
